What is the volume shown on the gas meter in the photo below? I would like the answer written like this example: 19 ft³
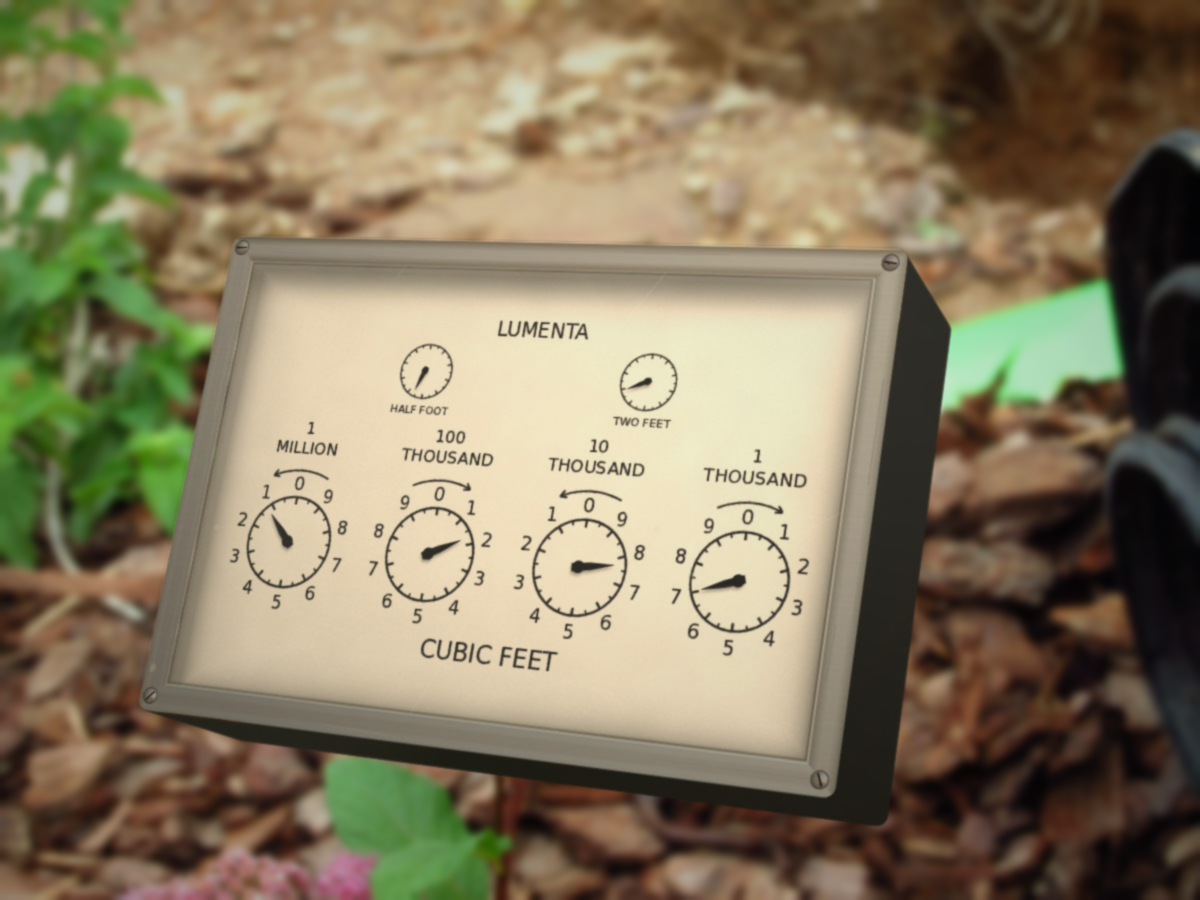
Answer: 117700 ft³
